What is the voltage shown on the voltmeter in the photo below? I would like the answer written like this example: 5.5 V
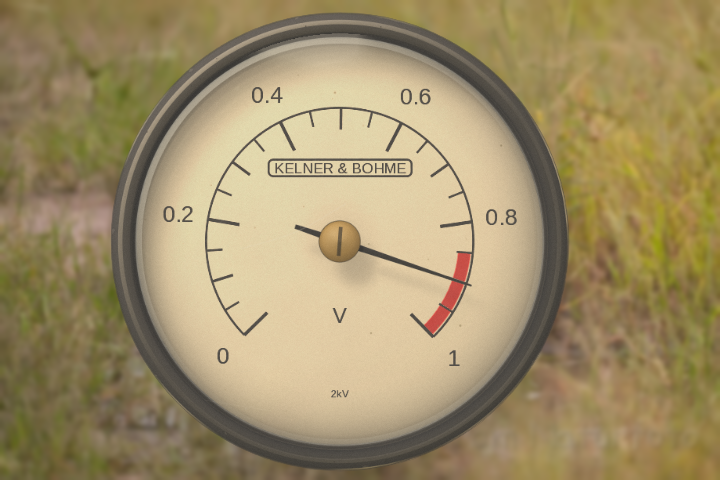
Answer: 0.9 V
